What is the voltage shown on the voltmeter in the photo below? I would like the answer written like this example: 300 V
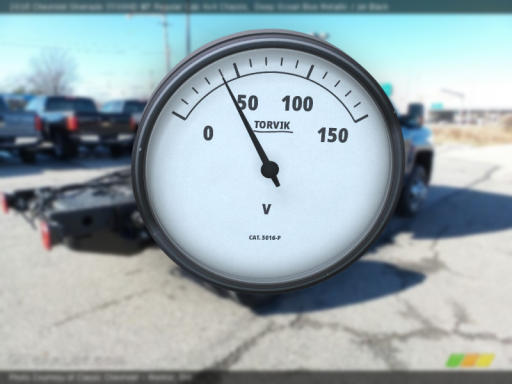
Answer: 40 V
